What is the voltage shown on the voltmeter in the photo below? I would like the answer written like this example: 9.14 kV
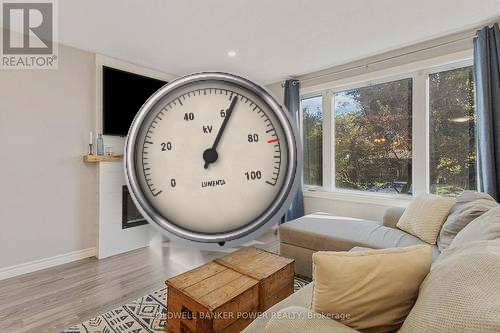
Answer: 62 kV
